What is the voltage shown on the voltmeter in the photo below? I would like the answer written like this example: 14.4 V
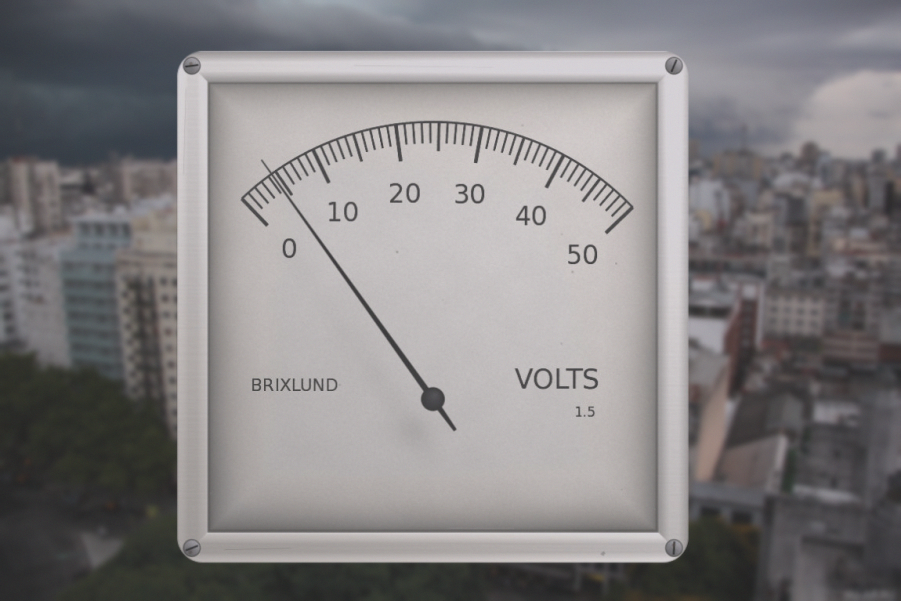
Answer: 4.5 V
